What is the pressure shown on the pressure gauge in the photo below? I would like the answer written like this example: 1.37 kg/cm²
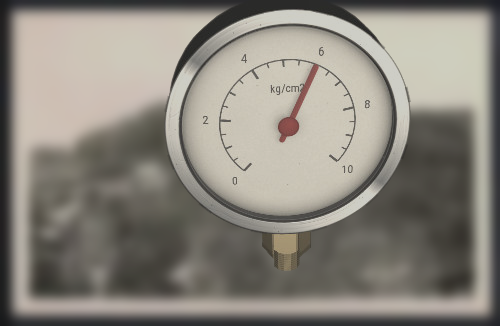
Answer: 6 kg/cm²
